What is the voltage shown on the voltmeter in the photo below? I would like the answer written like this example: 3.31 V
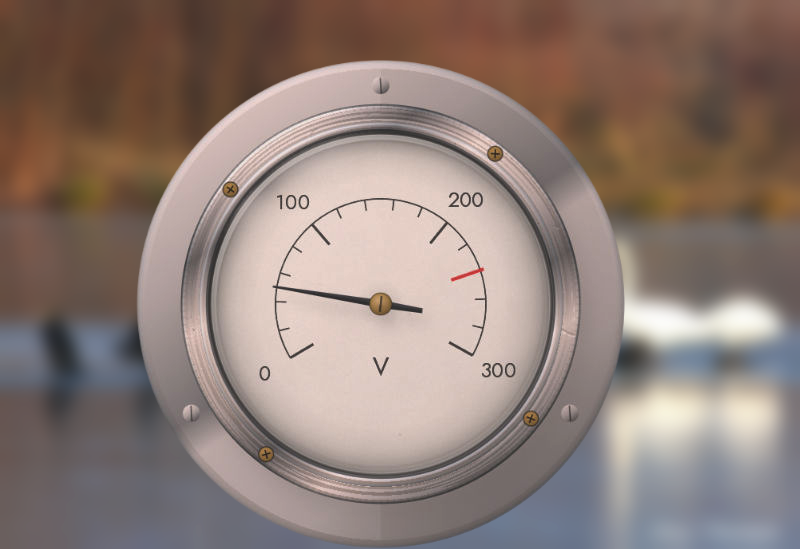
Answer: 50 V
